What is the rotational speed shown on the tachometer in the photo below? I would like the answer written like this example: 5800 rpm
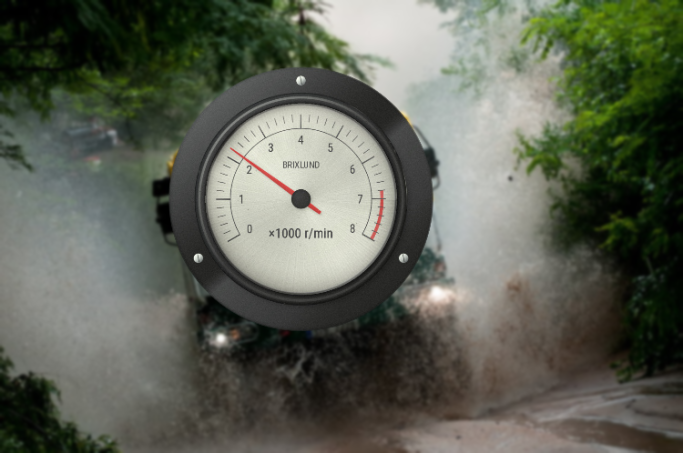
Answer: 2200 rpm
